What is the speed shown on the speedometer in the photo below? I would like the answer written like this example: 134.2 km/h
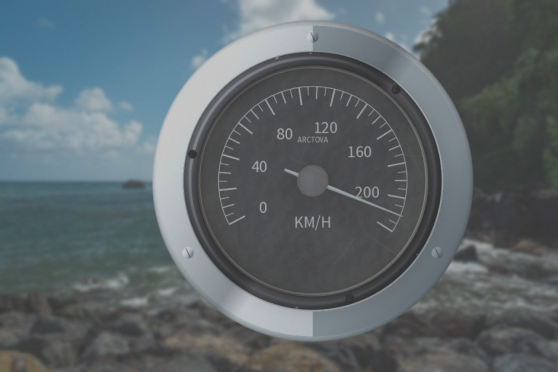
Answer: 210 km/h
